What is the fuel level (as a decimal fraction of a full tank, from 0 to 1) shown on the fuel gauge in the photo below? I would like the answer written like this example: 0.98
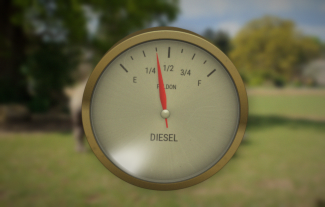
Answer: 0.375
